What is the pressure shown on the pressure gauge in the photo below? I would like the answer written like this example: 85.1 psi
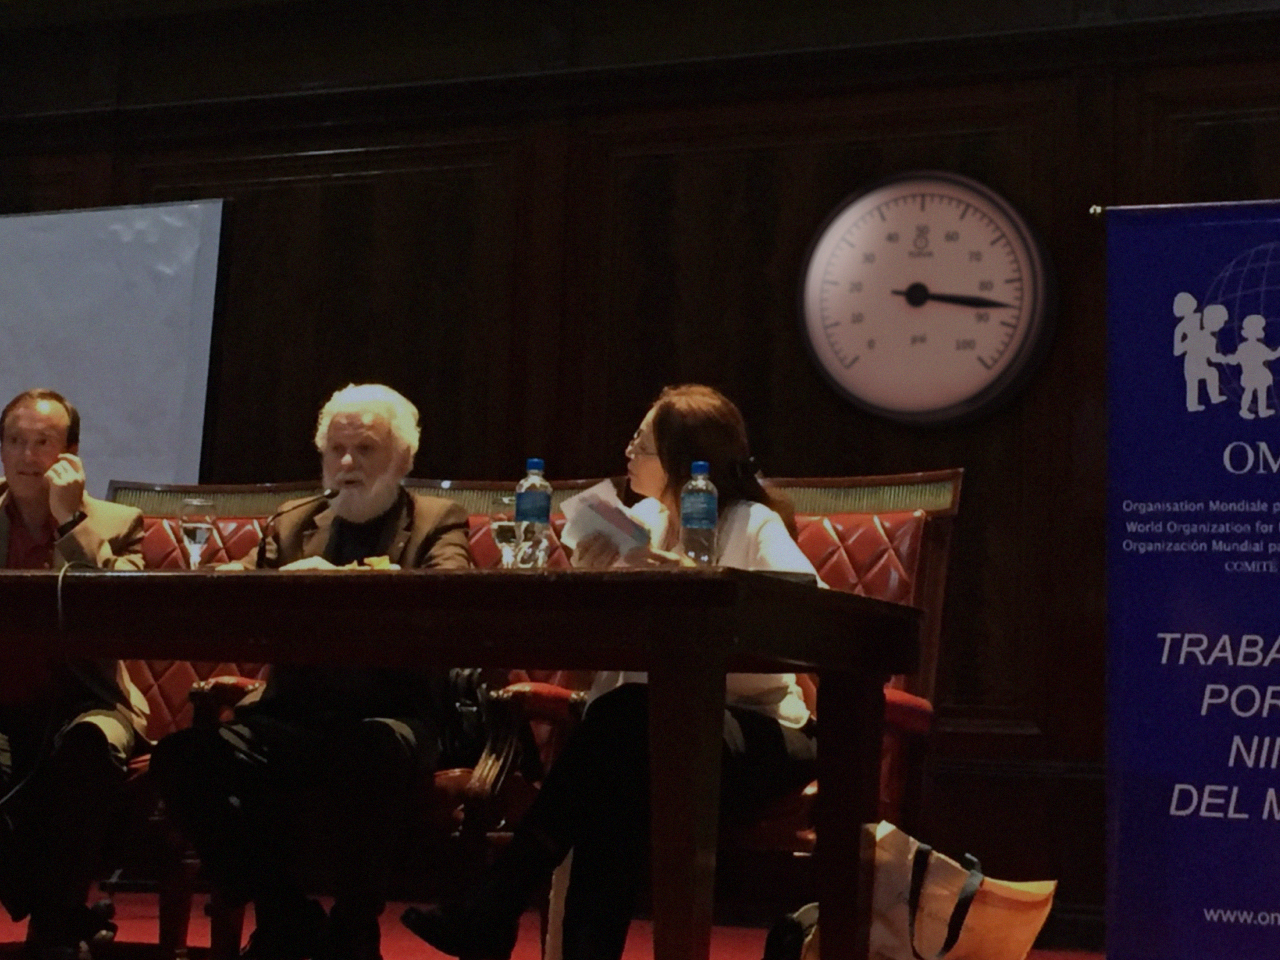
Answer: 86 psi
